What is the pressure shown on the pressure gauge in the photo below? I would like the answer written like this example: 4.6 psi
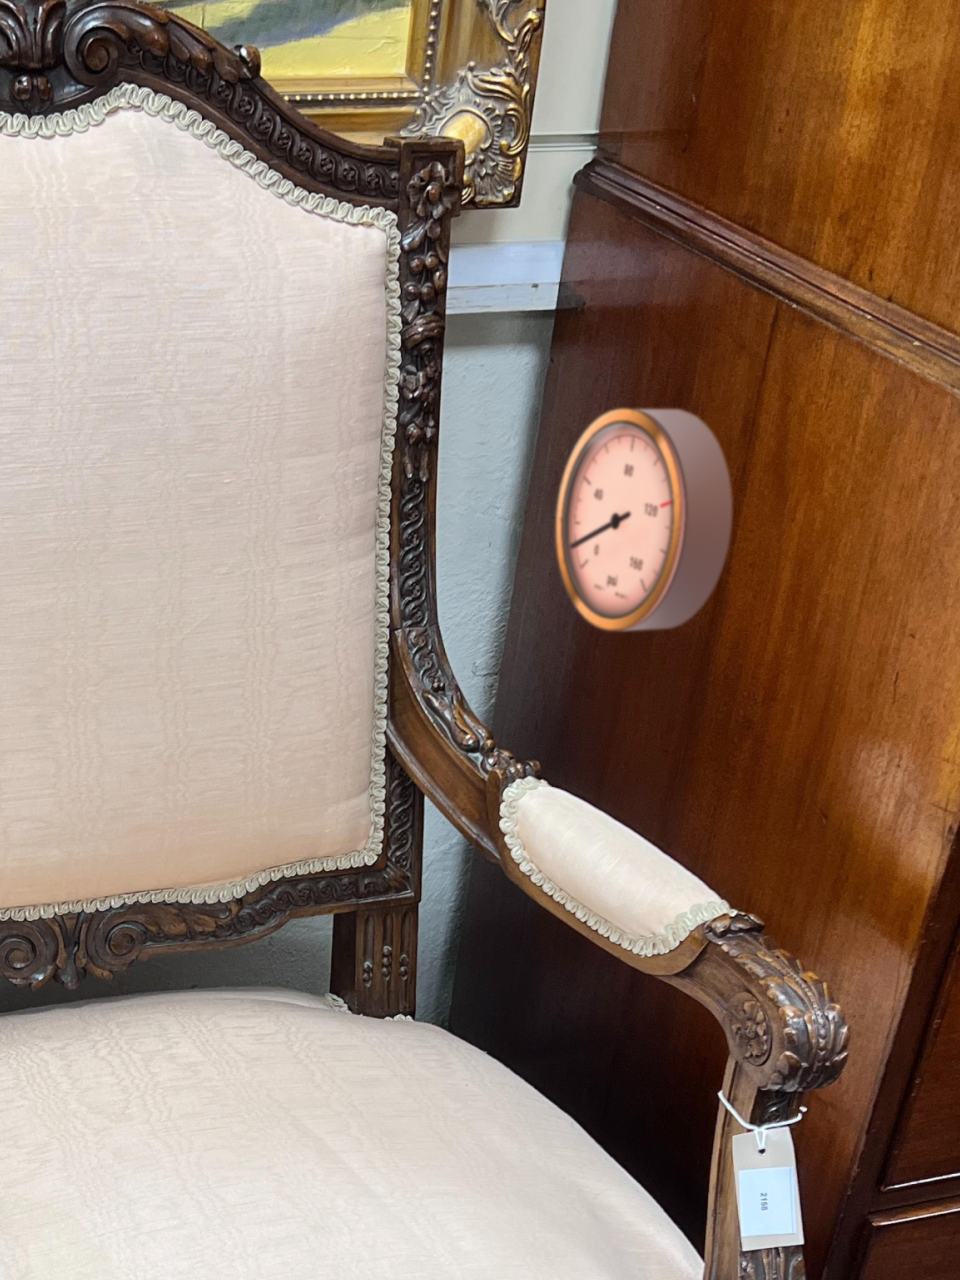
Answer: 10 psi
